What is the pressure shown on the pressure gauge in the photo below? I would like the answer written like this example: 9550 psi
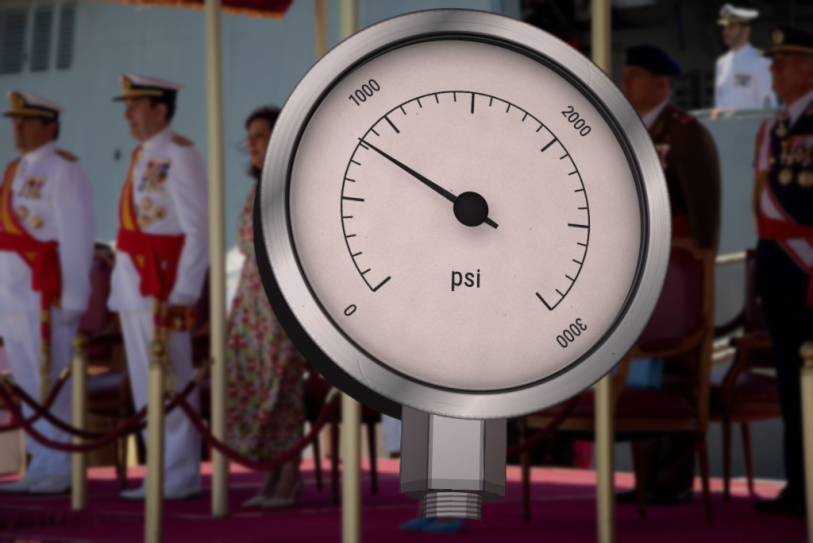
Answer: 800 psi
